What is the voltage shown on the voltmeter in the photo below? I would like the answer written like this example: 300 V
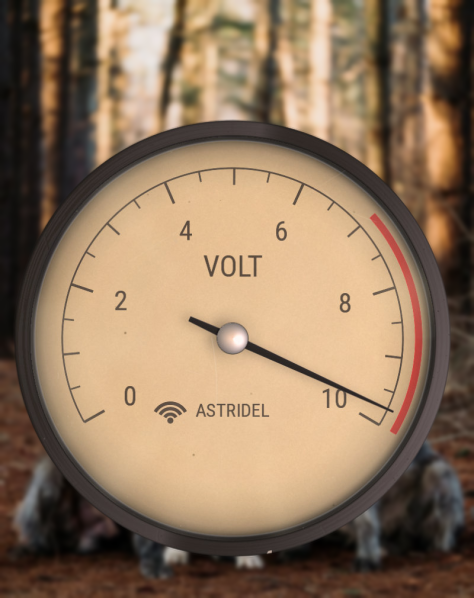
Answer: 9.75 V
